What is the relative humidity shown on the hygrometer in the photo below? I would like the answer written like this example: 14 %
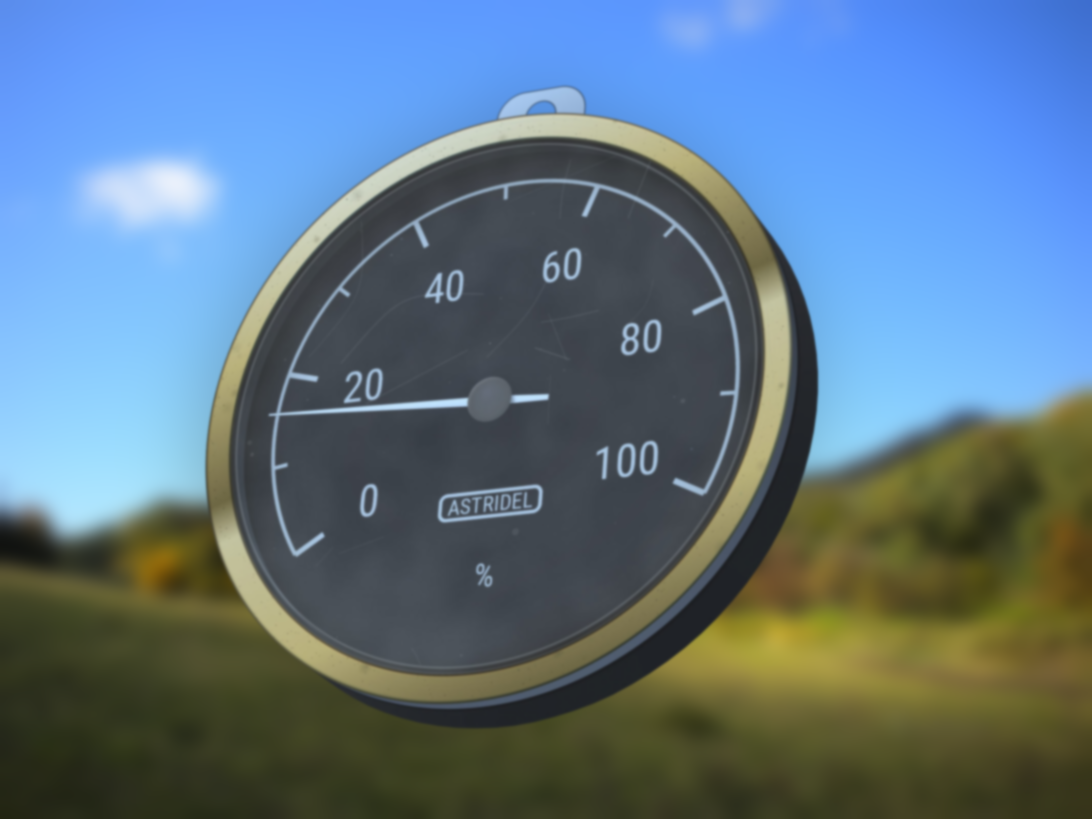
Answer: 15 %
